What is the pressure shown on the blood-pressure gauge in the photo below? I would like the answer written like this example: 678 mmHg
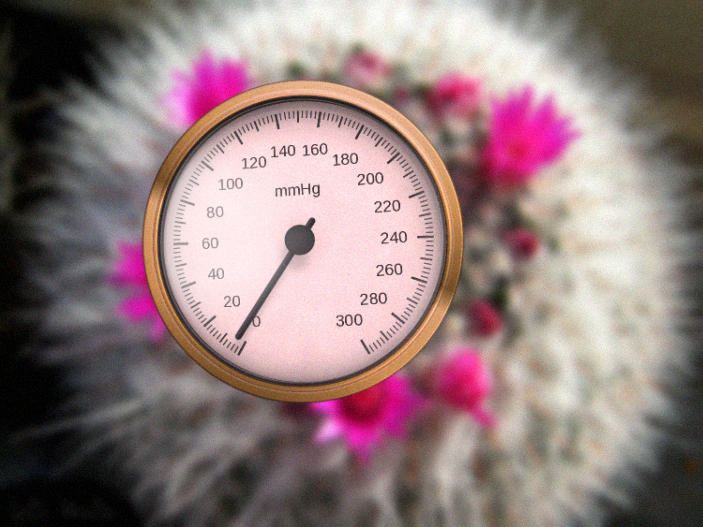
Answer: 4 mmHg
